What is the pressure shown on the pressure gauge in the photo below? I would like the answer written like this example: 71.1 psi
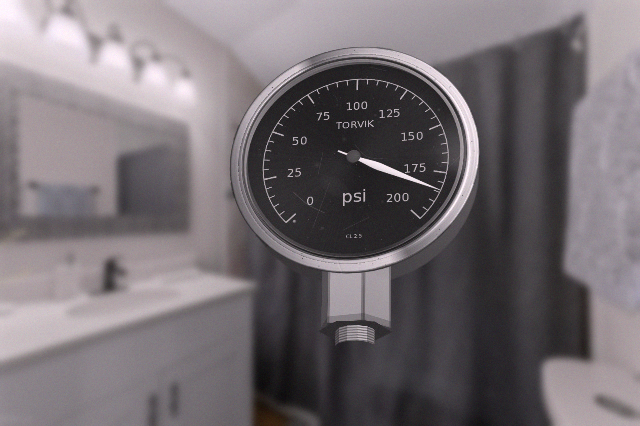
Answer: 185 psi
